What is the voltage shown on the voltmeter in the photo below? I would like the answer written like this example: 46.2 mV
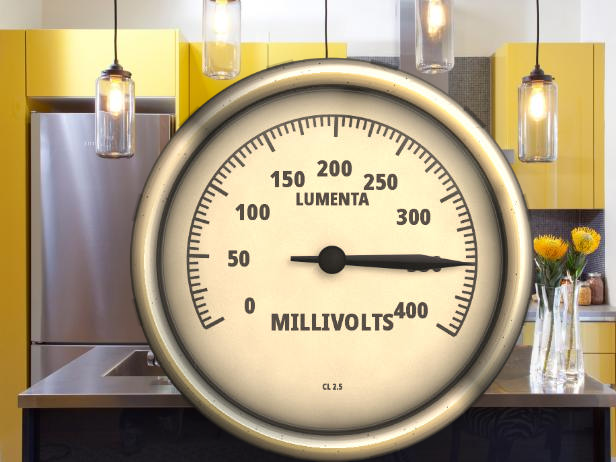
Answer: 350 mV
